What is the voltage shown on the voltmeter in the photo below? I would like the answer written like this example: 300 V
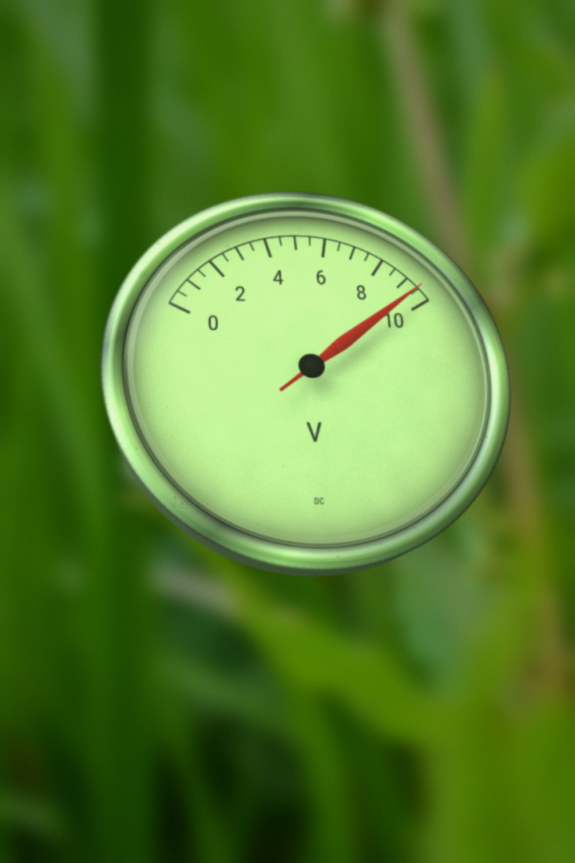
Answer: 9.5 V
